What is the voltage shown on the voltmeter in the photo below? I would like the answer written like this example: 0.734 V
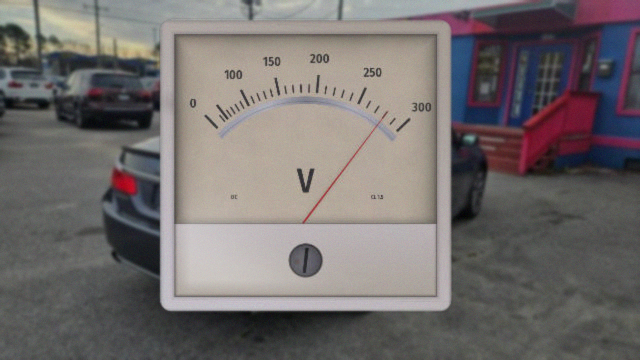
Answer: 280 V
